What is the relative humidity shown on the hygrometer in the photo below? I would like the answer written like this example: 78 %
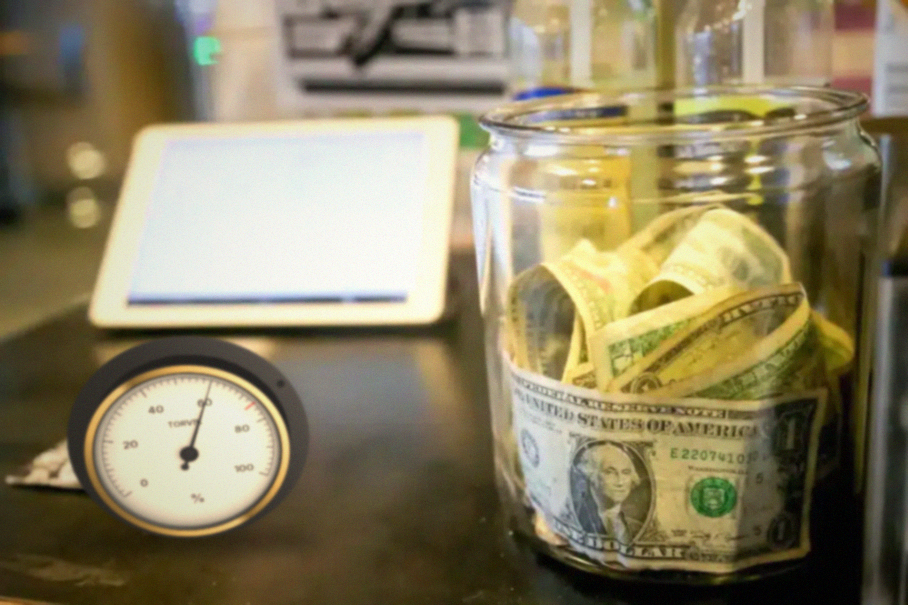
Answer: 60 %
